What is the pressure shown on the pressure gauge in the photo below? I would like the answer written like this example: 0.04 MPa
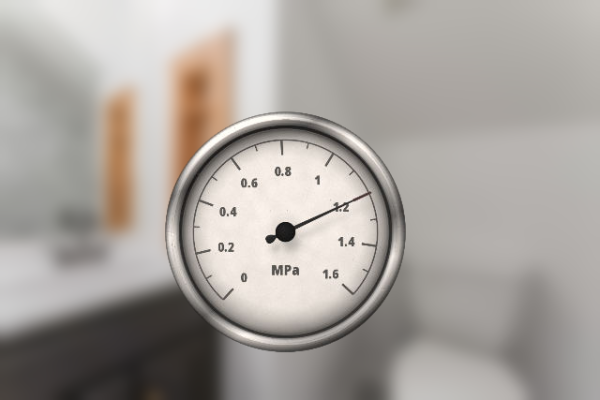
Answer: 1.2 MPa
